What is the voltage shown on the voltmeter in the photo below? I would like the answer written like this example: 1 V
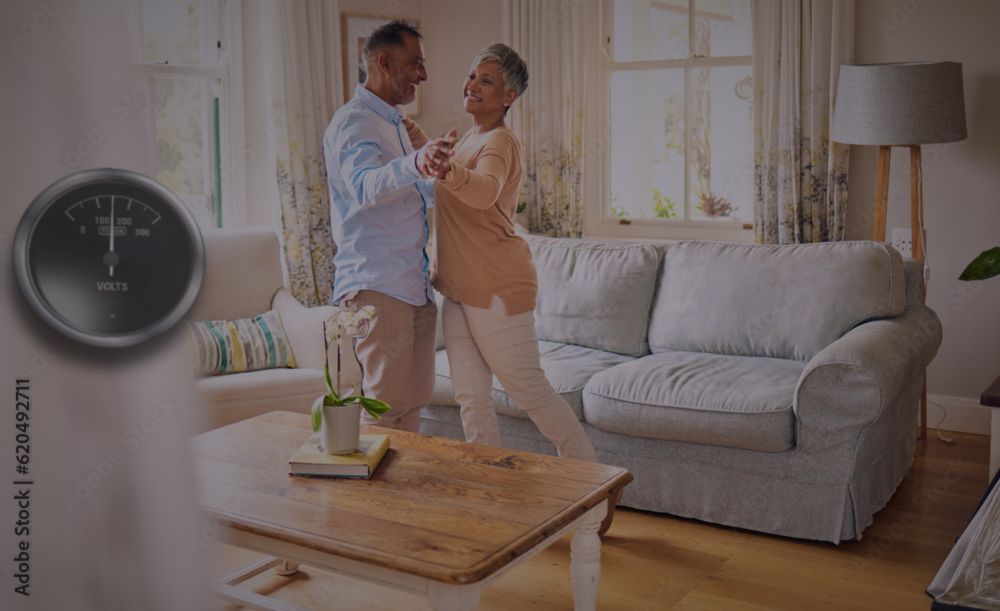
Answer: 150 V
